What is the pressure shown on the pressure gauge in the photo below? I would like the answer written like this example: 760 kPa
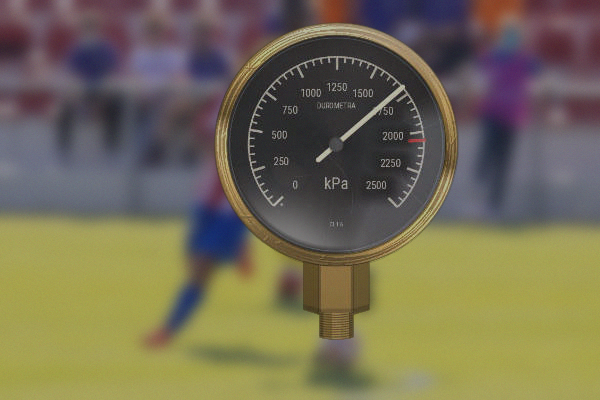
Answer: 1700 kPa
